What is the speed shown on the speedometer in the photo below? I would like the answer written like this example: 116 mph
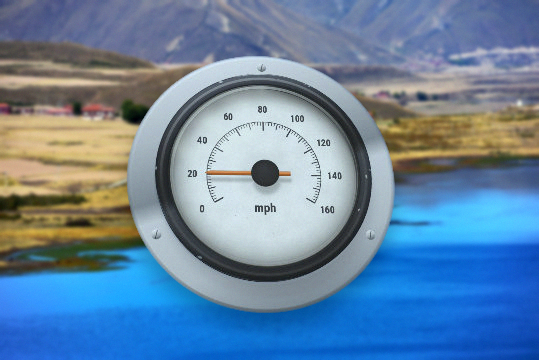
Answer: 20 mph
